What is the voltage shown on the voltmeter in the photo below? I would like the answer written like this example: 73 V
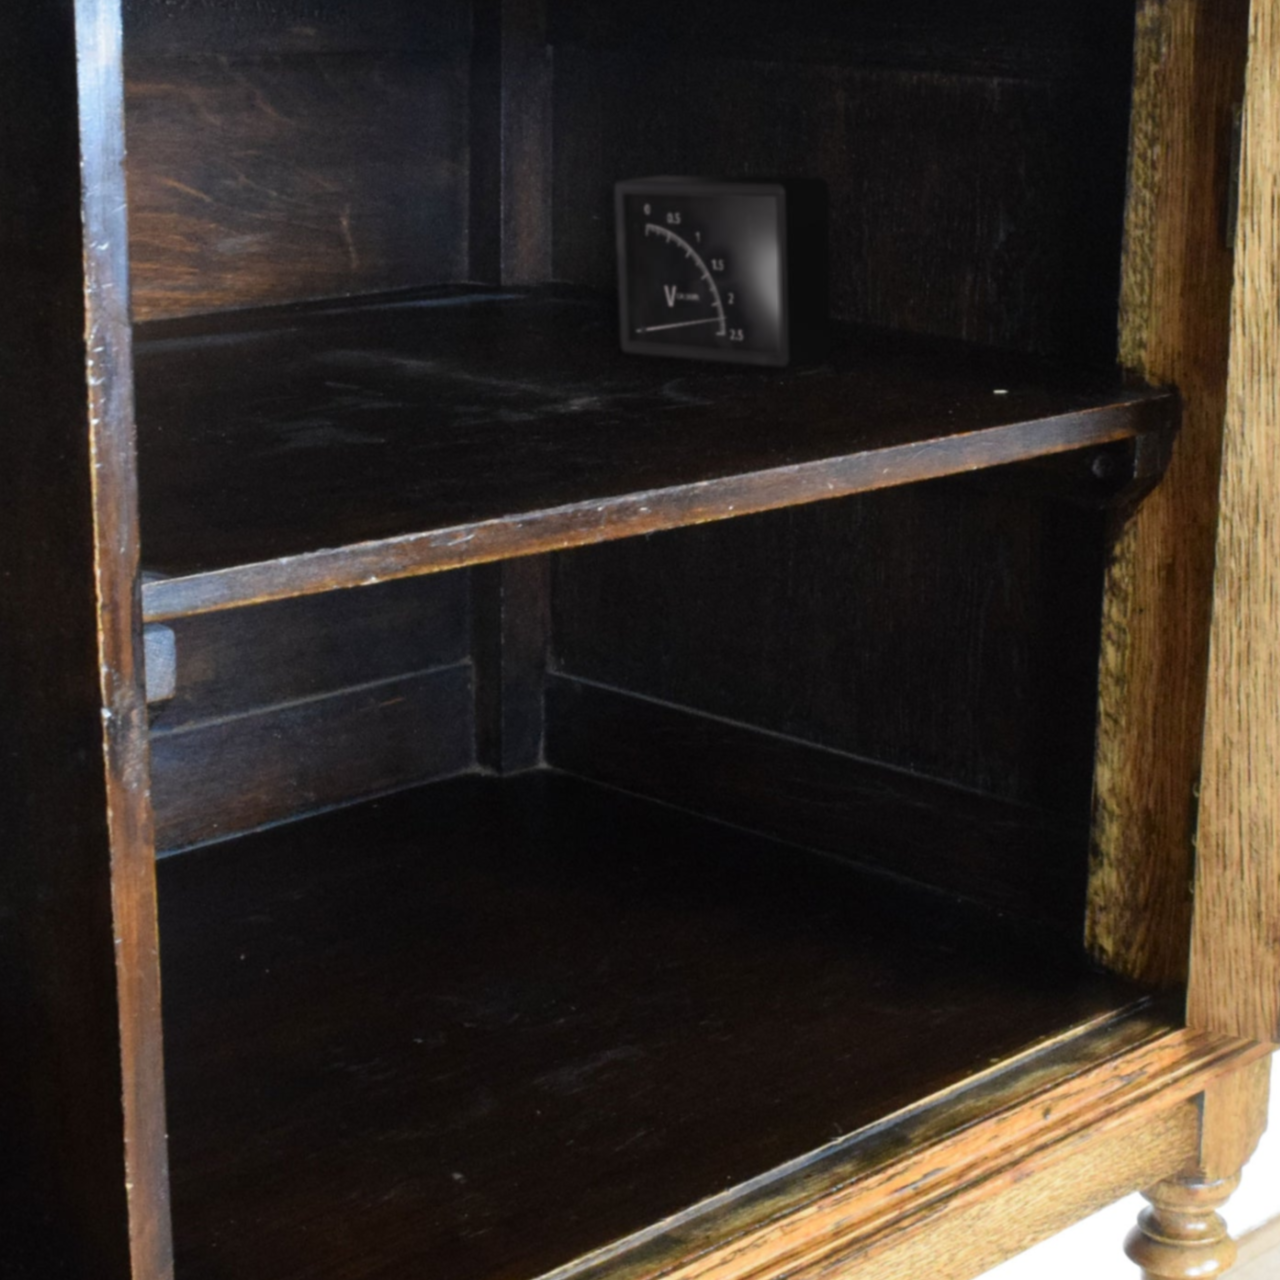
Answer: 2.25 V
